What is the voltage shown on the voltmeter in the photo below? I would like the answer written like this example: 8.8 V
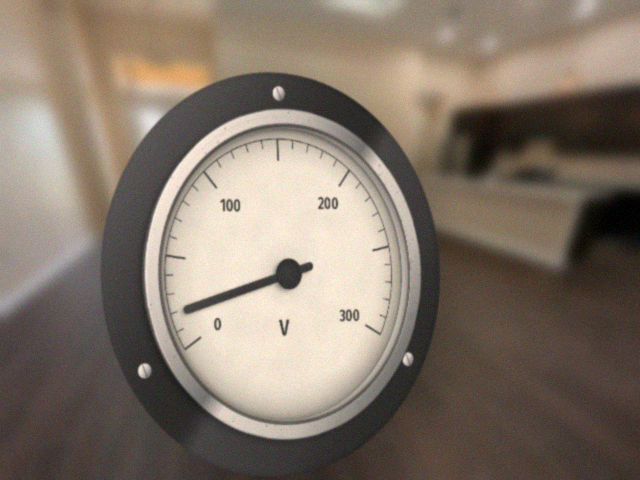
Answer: 20 V
